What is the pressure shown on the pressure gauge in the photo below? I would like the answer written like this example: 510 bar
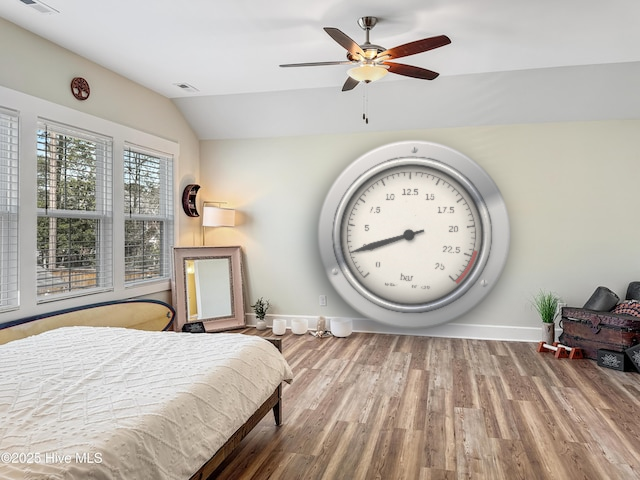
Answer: 2.5 bar
